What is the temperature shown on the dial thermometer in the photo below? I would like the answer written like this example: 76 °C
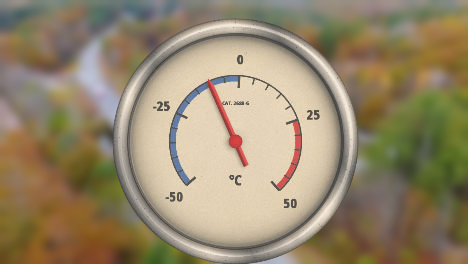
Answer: -10 °C
